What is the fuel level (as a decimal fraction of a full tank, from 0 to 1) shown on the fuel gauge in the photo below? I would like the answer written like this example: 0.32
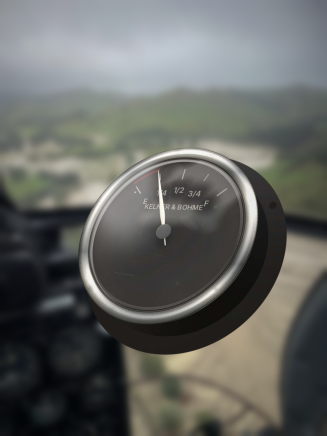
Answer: 0.25
